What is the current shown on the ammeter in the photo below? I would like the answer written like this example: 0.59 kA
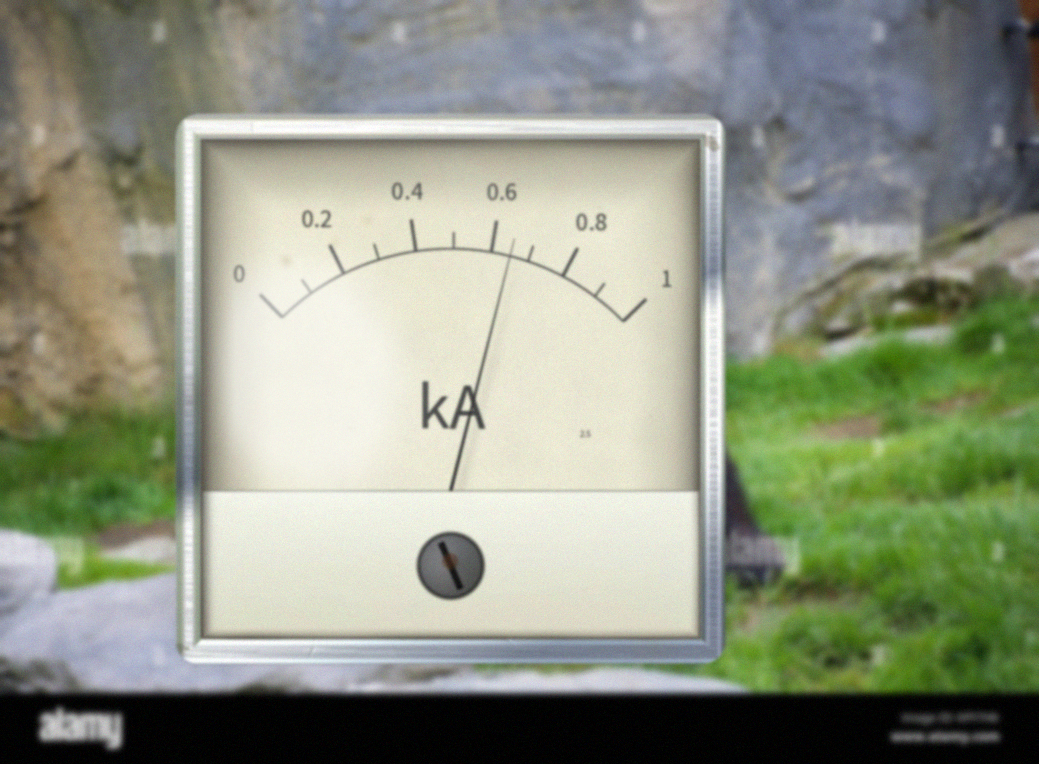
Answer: 0.65 kA
